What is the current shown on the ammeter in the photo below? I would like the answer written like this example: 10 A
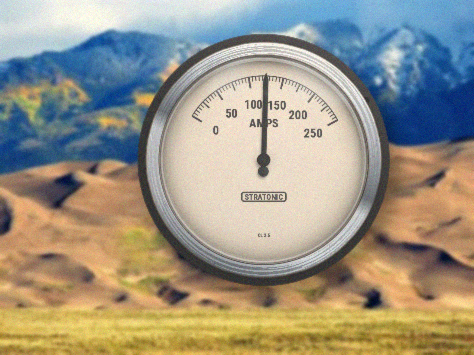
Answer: 125 A
